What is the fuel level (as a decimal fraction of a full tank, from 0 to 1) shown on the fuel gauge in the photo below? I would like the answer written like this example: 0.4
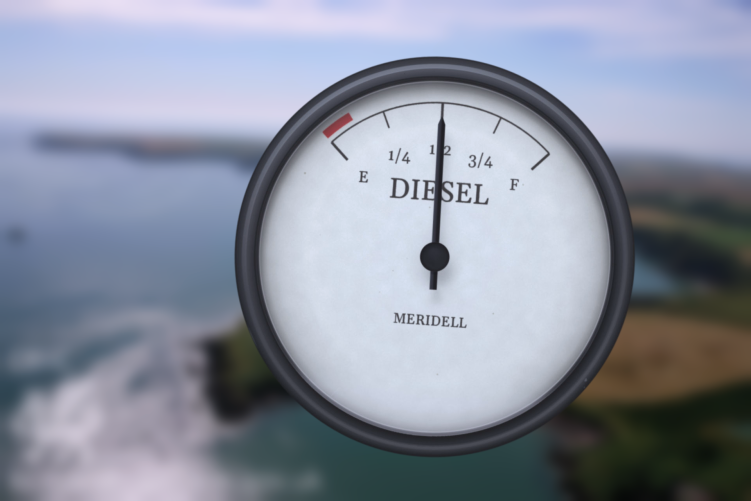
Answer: 0.5
